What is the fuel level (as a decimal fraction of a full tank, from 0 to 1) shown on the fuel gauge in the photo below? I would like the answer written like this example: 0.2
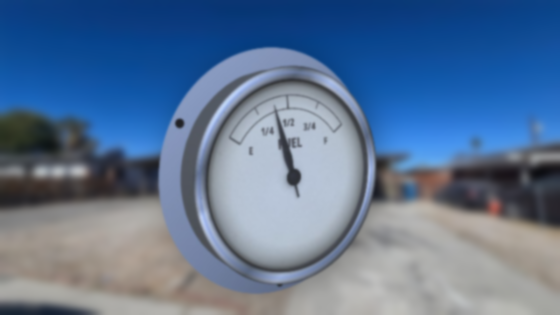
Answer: 0.375
